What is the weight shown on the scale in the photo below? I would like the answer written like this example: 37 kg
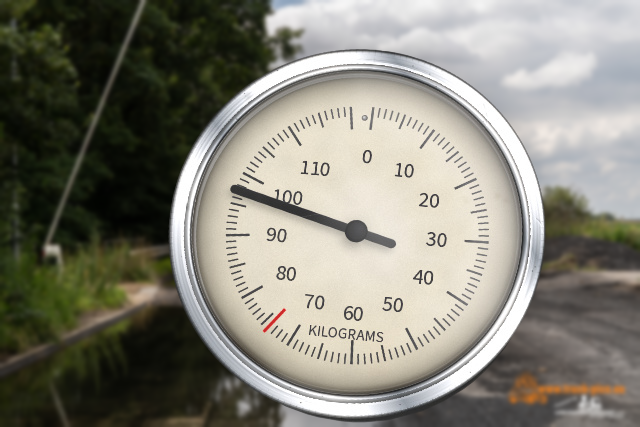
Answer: 97 kg
